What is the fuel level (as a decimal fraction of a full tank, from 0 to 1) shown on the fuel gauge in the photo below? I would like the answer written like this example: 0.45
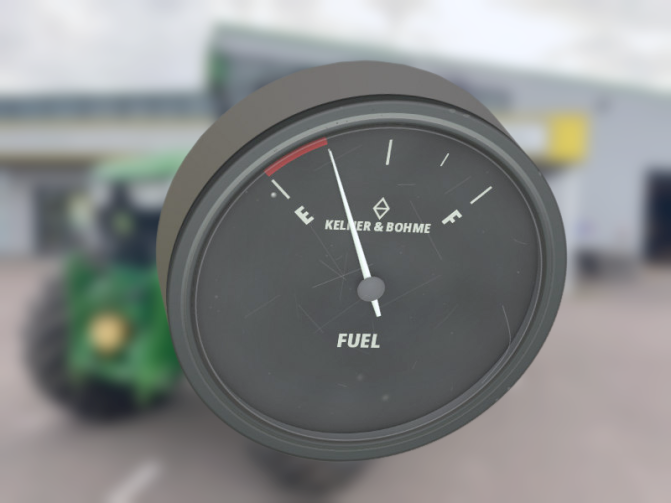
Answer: 0.25
